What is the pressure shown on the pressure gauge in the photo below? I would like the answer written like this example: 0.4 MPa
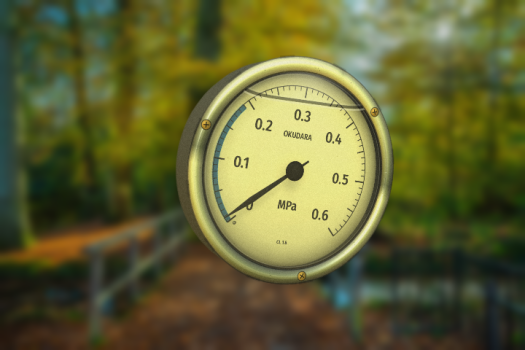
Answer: 0.01 MPa
